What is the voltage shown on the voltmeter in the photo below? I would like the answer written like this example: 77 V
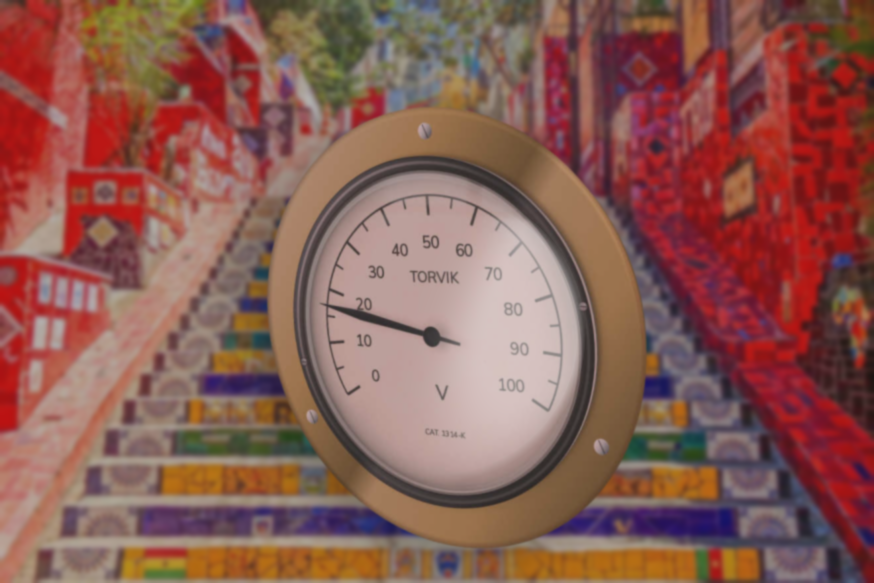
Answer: 17.5 V
